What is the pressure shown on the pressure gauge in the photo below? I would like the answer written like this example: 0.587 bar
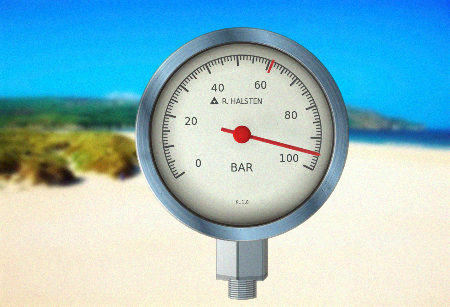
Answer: 95 bar
